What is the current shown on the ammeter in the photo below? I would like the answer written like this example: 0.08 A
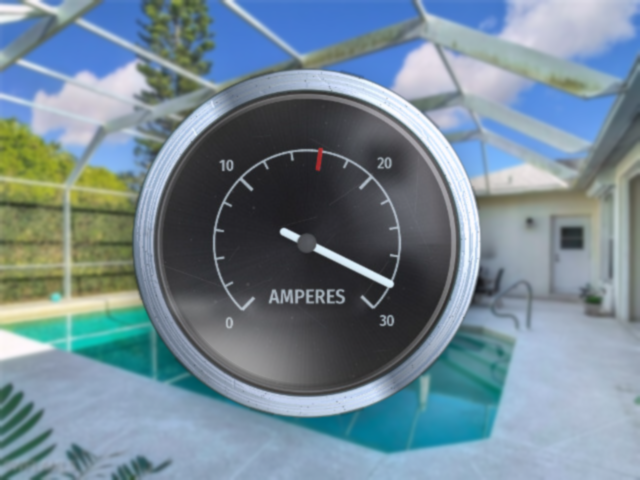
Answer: 28 A
